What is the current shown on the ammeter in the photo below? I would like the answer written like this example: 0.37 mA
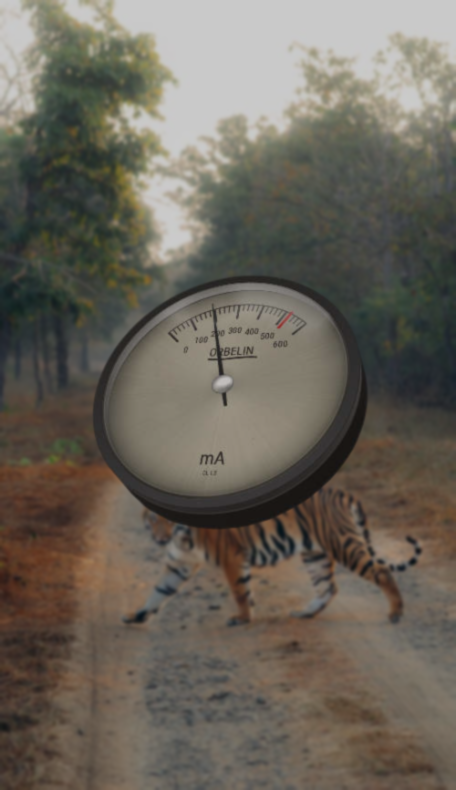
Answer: 200 mA
